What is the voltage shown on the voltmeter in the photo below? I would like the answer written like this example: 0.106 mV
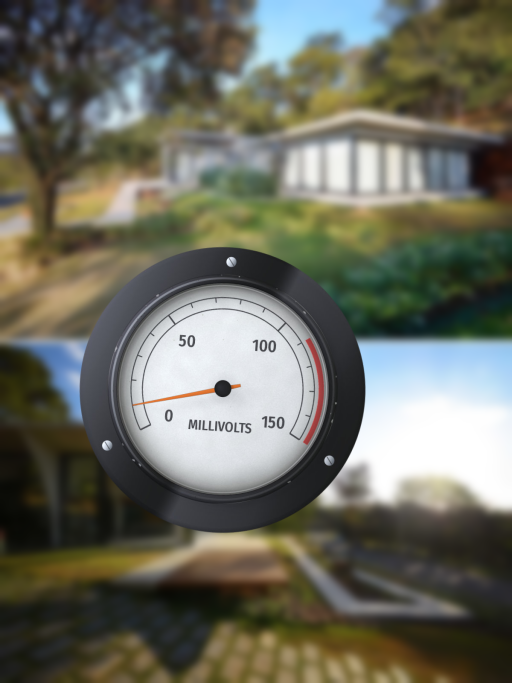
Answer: 10 mV
